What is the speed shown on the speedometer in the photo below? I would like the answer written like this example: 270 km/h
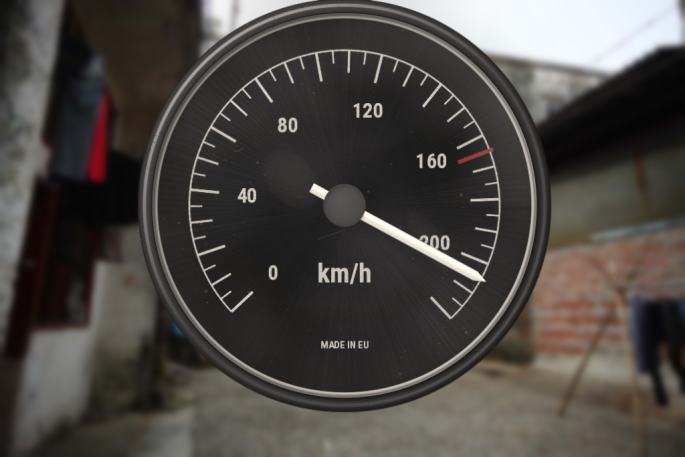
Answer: 205 km/h
